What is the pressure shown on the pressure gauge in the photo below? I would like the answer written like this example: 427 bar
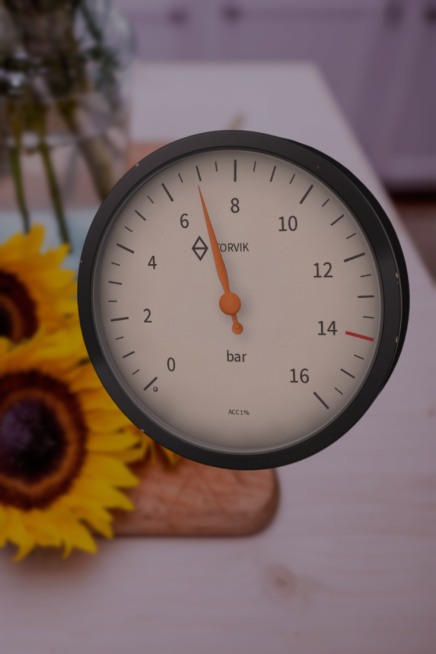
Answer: 7 bar
